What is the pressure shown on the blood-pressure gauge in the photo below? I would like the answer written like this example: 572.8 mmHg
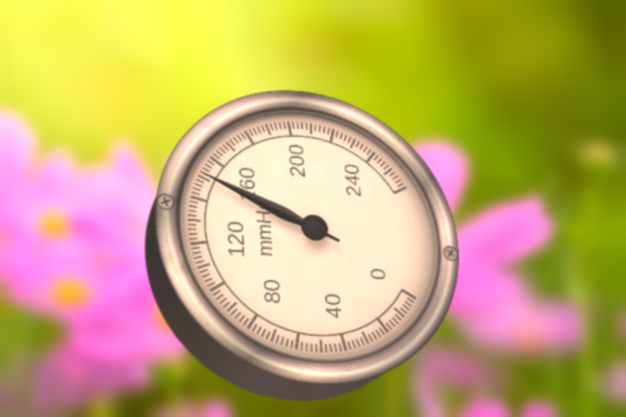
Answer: 150 mmHg
